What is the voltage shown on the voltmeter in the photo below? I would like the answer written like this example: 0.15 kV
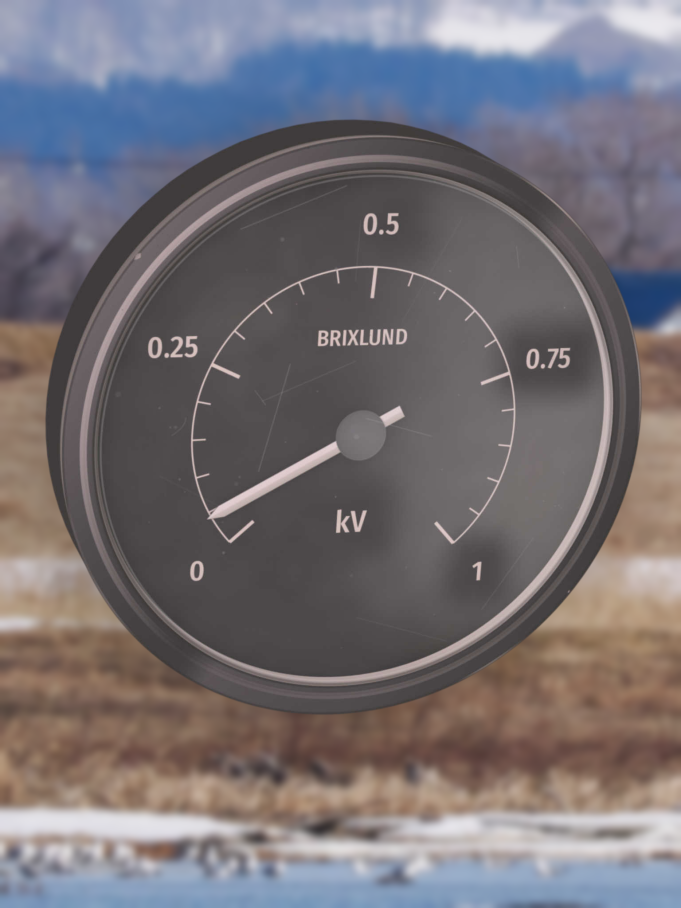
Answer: 0.05 kV
